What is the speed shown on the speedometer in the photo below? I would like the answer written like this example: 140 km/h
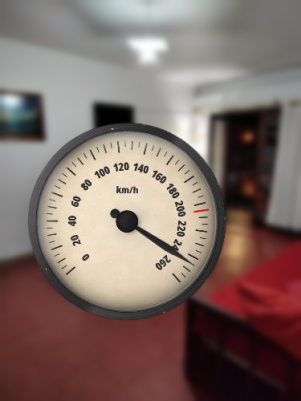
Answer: 245 km/h
